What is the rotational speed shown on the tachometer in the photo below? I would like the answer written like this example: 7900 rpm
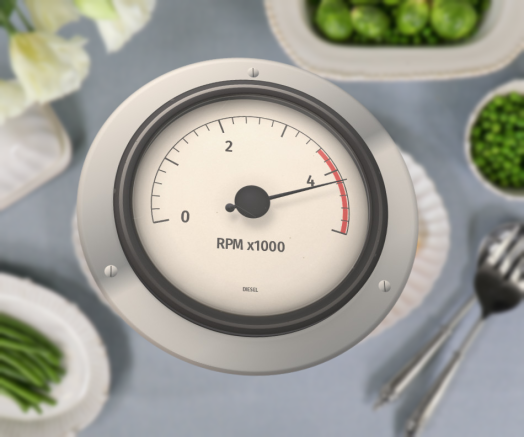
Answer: 4200 rpm
